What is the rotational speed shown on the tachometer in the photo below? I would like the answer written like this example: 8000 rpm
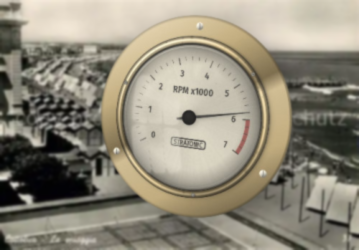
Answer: 5800 rpm
